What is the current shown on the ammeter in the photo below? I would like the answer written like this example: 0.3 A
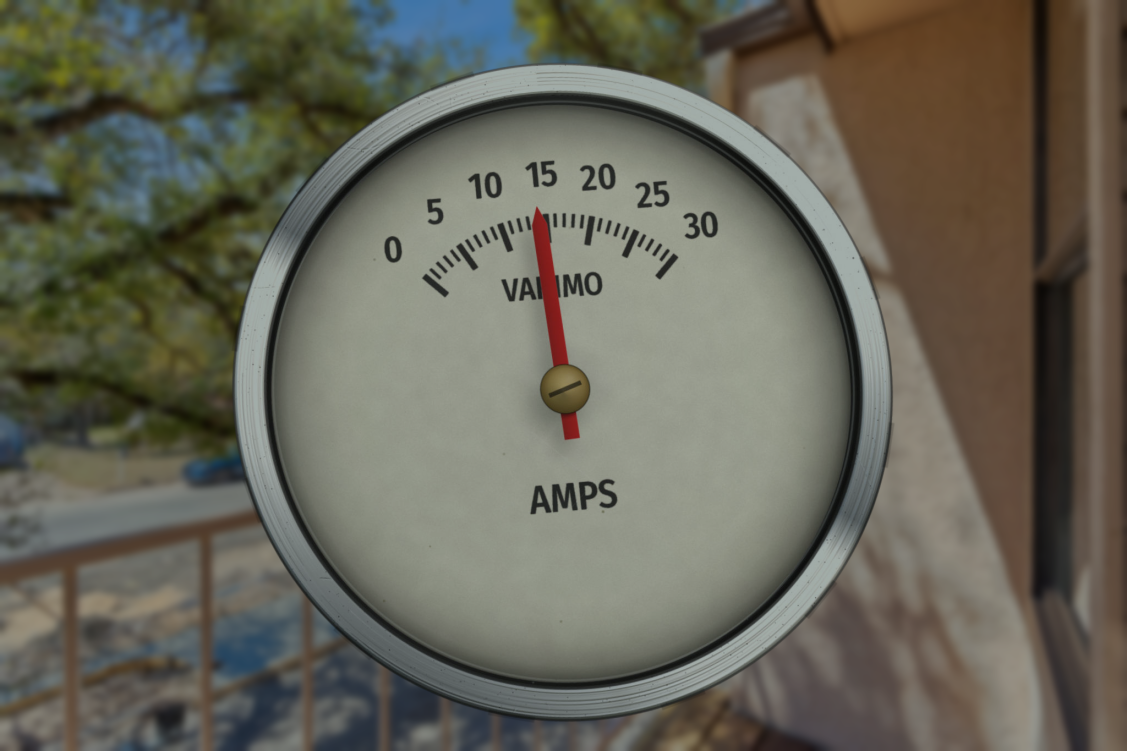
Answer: 14 A
